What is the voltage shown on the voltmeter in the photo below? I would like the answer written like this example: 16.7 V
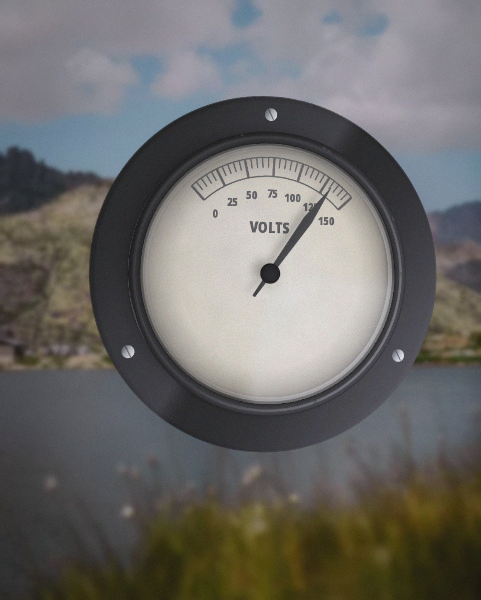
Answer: 130 V
